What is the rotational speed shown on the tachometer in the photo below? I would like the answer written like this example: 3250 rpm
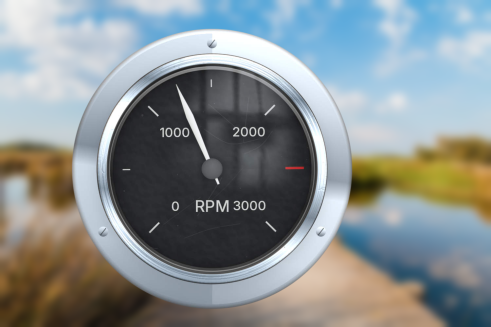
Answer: 1250 rpm
